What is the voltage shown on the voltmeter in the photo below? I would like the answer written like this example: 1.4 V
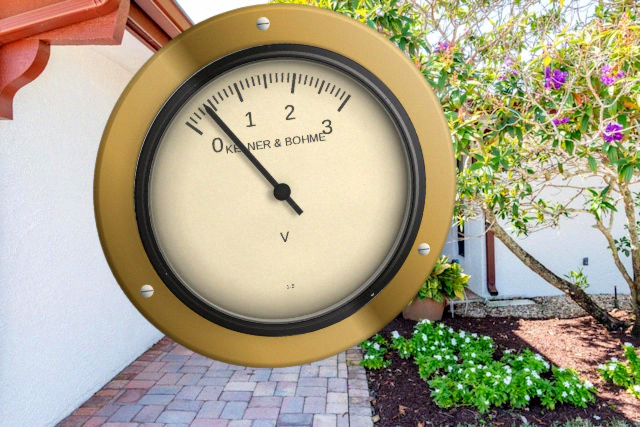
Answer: 0.4 V
